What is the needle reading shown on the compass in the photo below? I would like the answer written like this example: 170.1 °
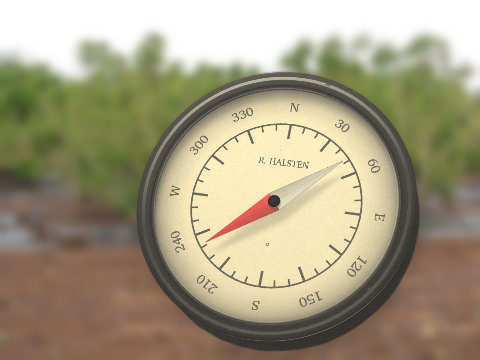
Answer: 230 °
